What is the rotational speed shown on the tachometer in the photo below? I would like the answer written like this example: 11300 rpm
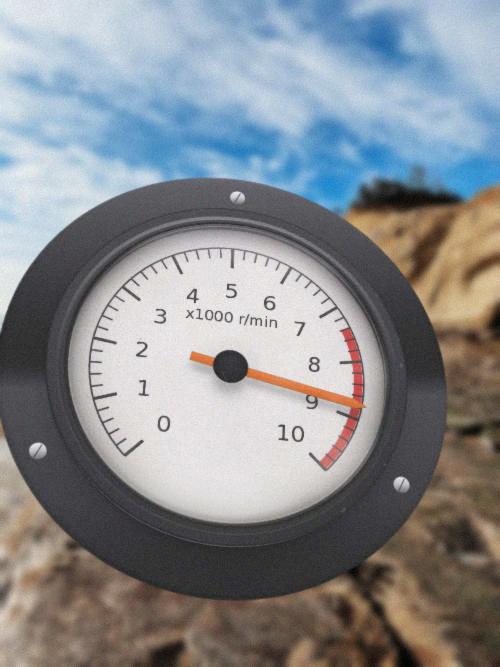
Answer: 8800 rpm
